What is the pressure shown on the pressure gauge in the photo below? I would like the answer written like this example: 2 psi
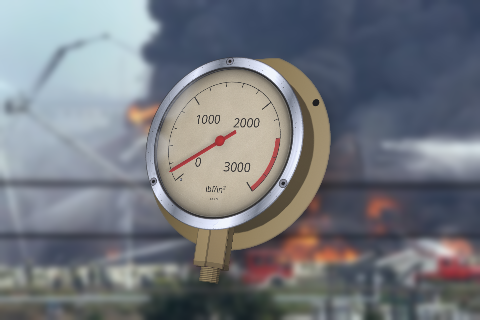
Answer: 100 psi
